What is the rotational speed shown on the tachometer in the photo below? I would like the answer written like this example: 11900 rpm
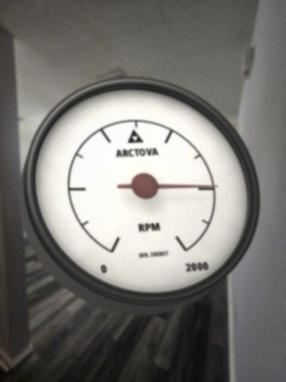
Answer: 1600 rpm
